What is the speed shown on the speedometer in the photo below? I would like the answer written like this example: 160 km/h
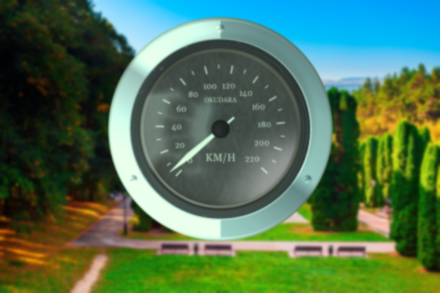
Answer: 5 km/h
